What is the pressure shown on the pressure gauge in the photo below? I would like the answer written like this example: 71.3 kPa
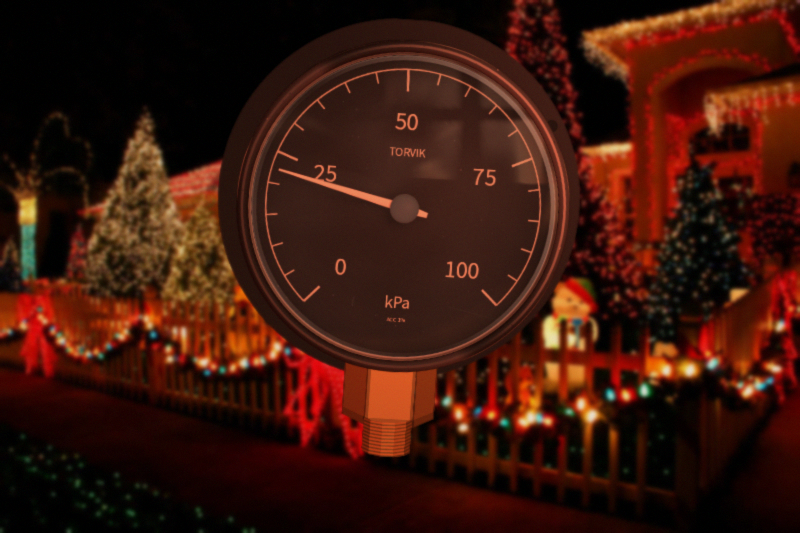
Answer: 22.5 kPa
